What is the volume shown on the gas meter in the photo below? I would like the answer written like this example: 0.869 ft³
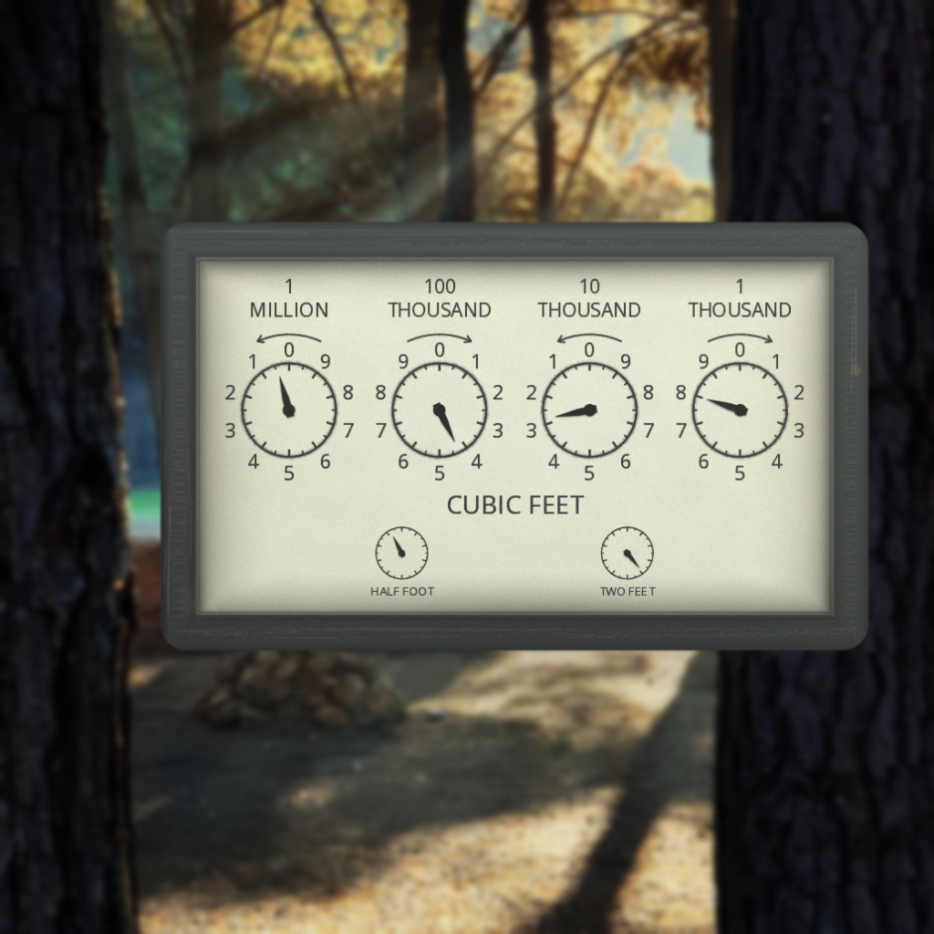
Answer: 42800 ft³
